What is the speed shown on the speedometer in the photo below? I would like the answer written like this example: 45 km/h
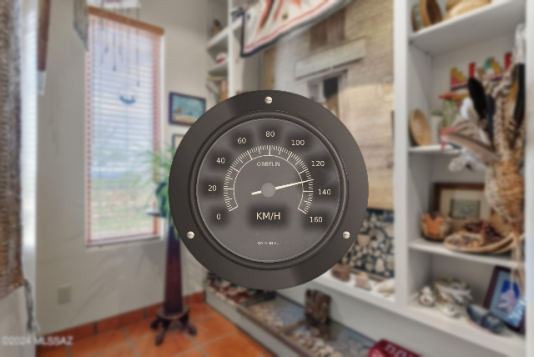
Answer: 130 km/h
